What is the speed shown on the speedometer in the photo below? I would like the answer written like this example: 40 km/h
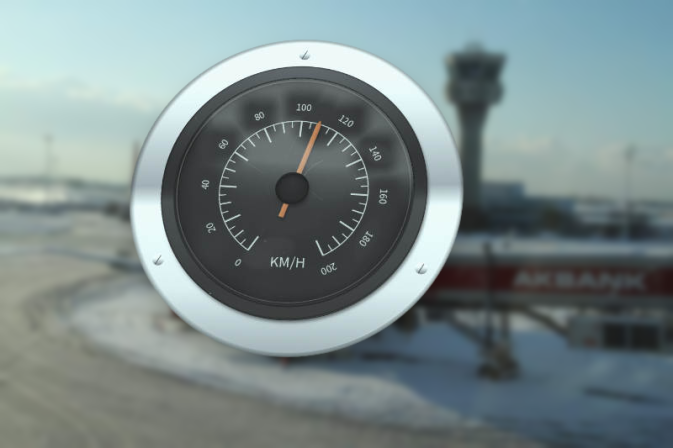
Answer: 110 km/h
